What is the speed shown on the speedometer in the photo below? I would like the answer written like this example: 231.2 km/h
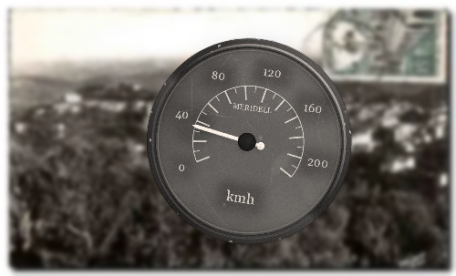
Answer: 35 km/h
